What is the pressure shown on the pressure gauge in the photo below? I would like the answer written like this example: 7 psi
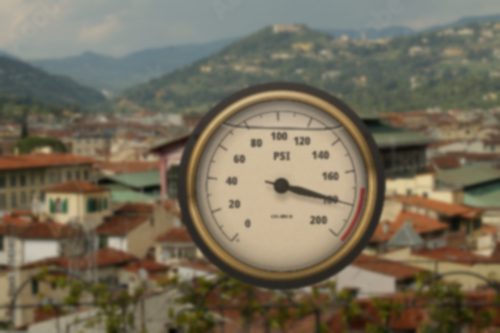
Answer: 180 psi
